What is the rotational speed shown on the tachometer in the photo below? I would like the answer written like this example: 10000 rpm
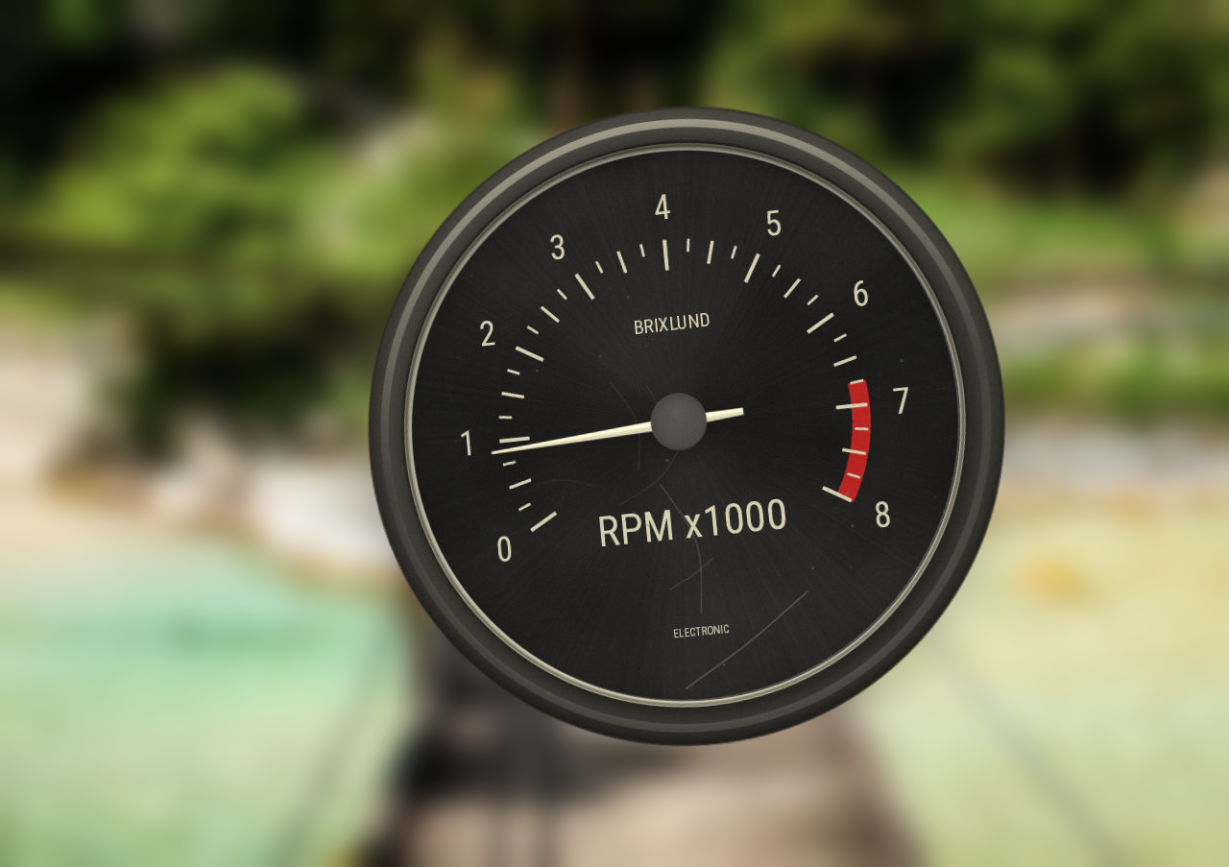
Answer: 875 rpm
